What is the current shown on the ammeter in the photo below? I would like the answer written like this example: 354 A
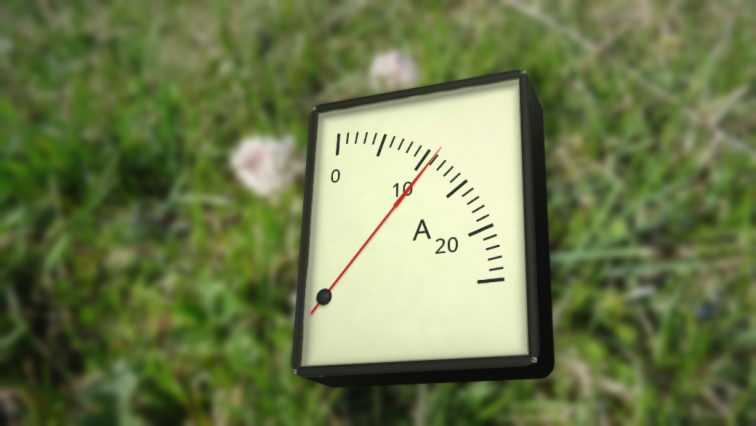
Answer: 11 A
